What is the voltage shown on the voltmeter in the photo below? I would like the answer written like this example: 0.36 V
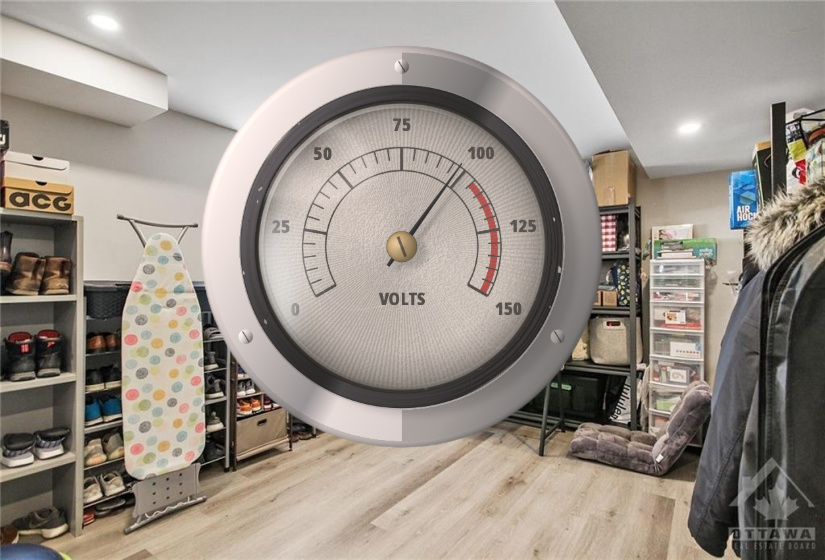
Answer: 97.5 V
